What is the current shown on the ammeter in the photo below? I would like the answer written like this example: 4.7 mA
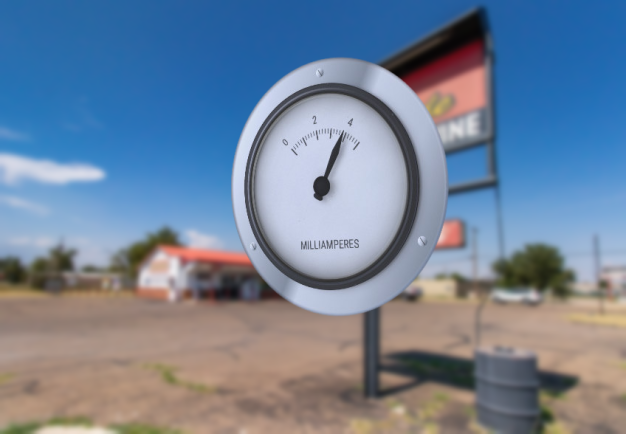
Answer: 4 mA
